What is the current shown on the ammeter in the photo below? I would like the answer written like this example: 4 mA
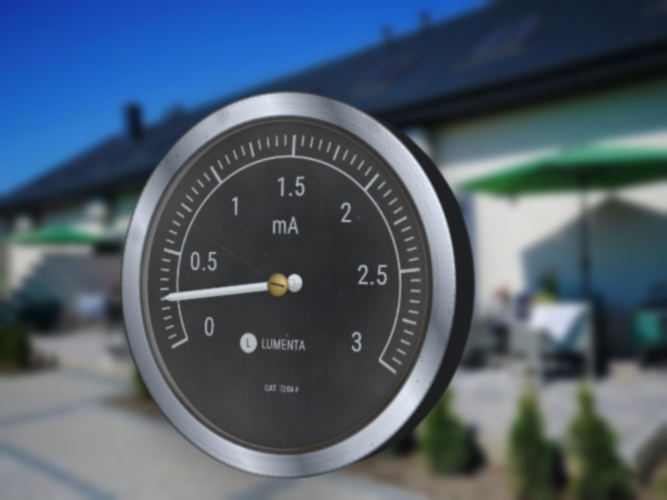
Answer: 0.25 mA
